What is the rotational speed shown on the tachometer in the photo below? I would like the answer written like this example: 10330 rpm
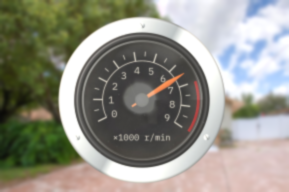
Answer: 6500 rpm
